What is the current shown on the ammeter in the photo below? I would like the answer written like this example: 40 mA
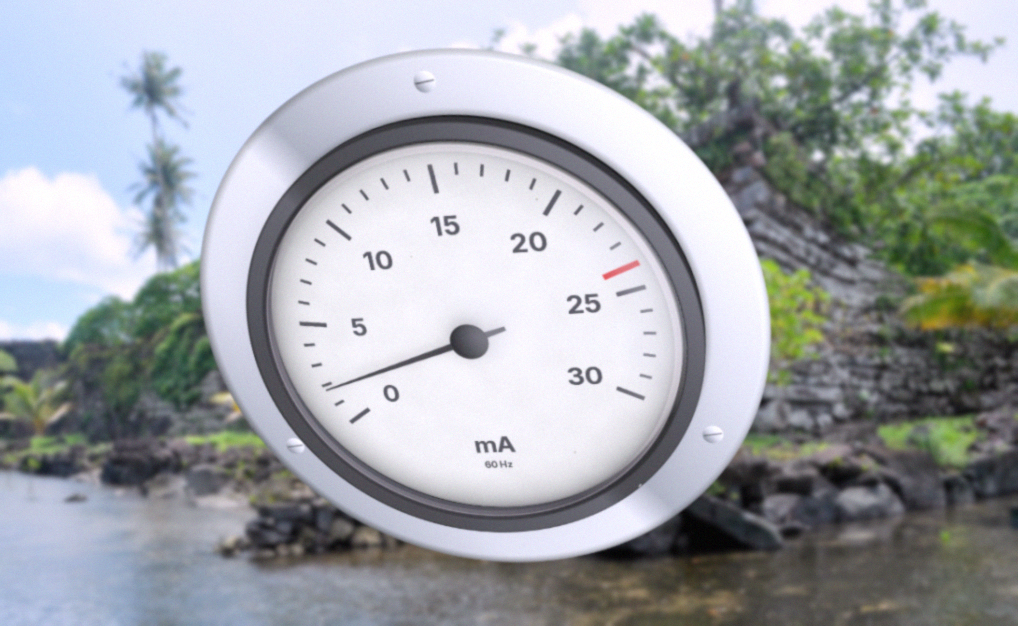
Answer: 2 mA
